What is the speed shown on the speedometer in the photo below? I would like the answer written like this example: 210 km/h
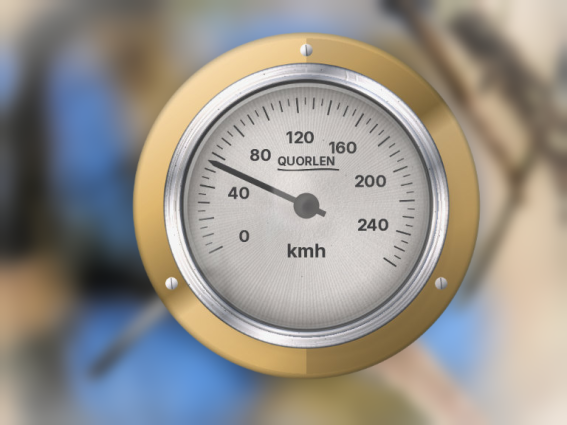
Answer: 55 km/h
